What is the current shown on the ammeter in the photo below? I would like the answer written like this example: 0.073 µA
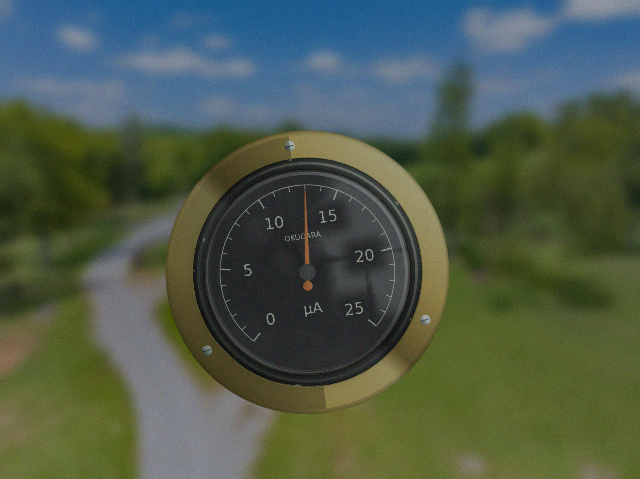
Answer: 13 µA
